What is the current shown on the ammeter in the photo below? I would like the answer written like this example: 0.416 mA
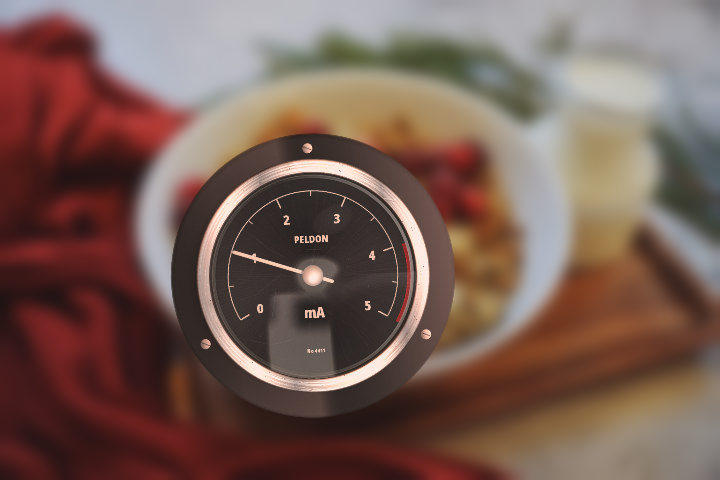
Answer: 1 mA
